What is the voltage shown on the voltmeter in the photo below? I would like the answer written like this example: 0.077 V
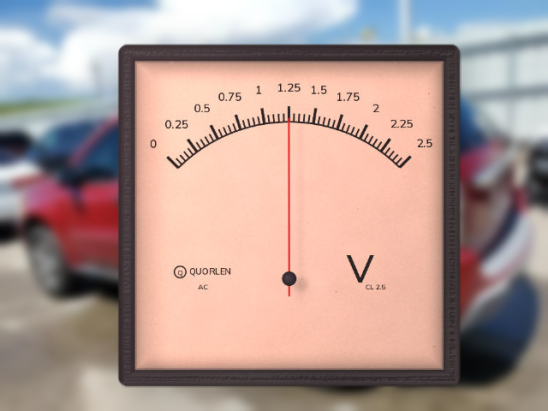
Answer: 1.25 V
